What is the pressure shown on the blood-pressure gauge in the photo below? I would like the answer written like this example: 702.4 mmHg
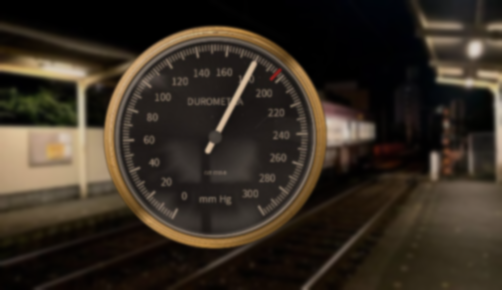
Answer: 180 mmHg
